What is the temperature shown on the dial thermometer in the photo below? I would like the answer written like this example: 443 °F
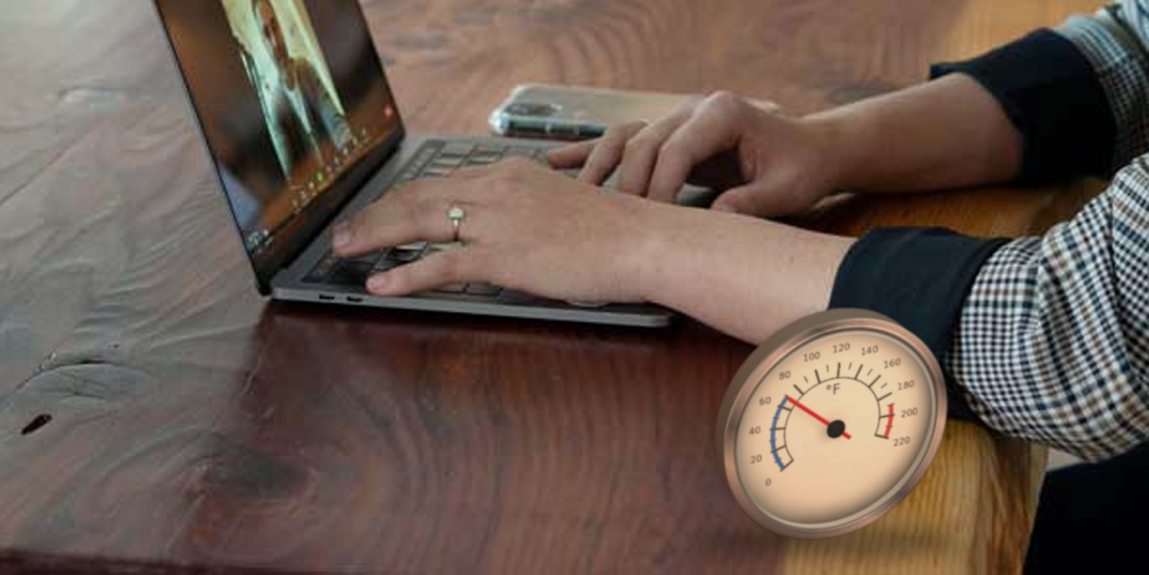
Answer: 70 °F
